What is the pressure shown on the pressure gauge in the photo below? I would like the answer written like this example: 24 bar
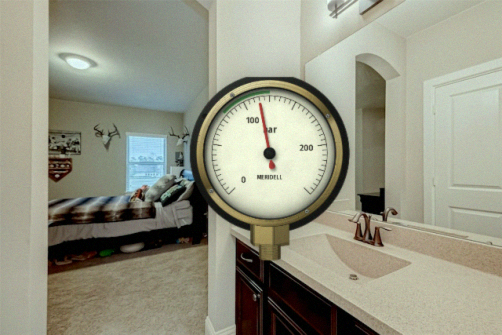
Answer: 115 bar
